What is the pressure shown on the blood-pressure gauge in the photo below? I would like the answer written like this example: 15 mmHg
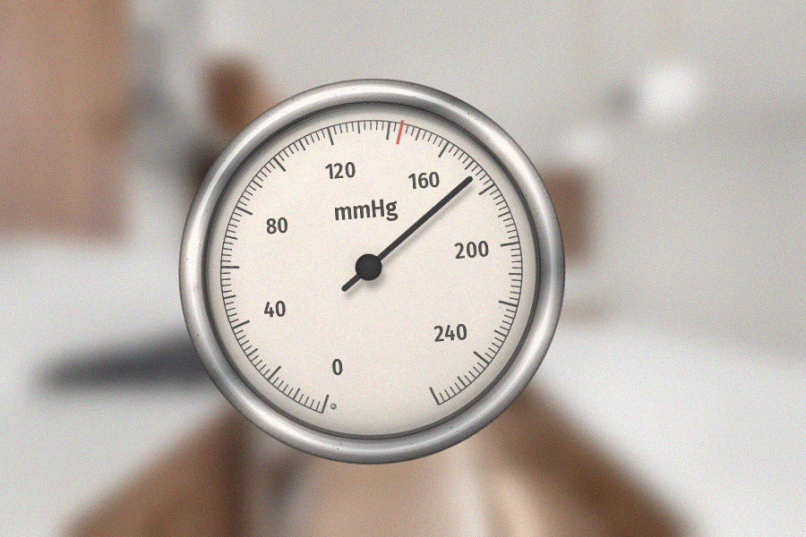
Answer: 174 mmHg
